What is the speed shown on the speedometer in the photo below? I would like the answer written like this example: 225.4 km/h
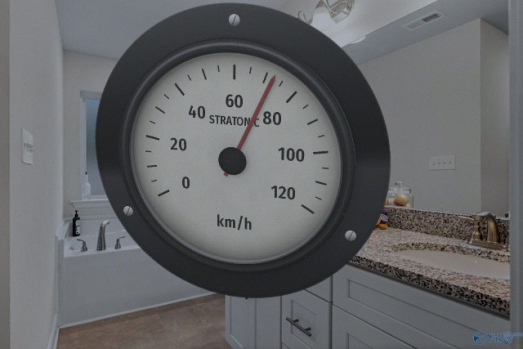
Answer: 72.5 km/h
